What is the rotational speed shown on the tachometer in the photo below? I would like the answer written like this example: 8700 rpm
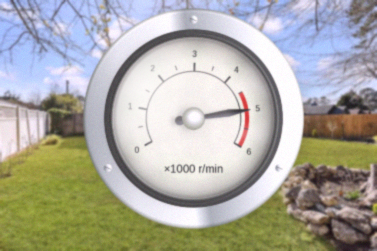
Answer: 5000 rpm
